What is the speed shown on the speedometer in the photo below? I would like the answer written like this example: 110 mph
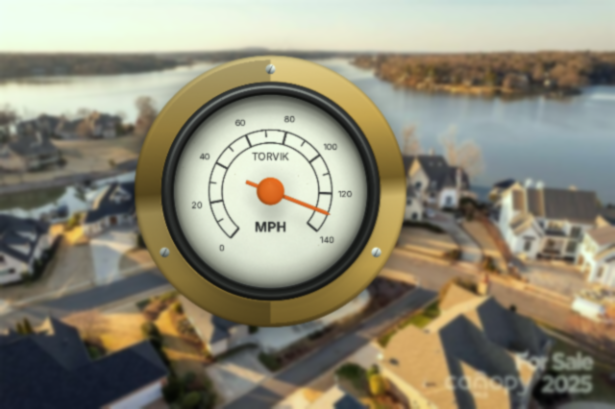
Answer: 130 mph
